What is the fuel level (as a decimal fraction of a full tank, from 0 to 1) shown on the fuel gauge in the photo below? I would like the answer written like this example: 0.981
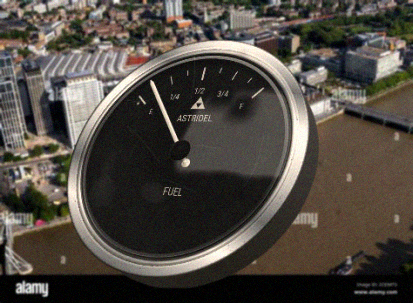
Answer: 0.125
